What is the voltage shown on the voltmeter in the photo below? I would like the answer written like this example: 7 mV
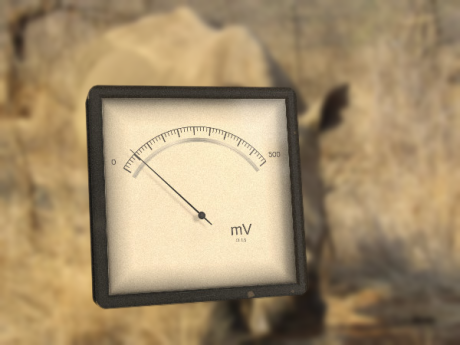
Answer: 50 mV
